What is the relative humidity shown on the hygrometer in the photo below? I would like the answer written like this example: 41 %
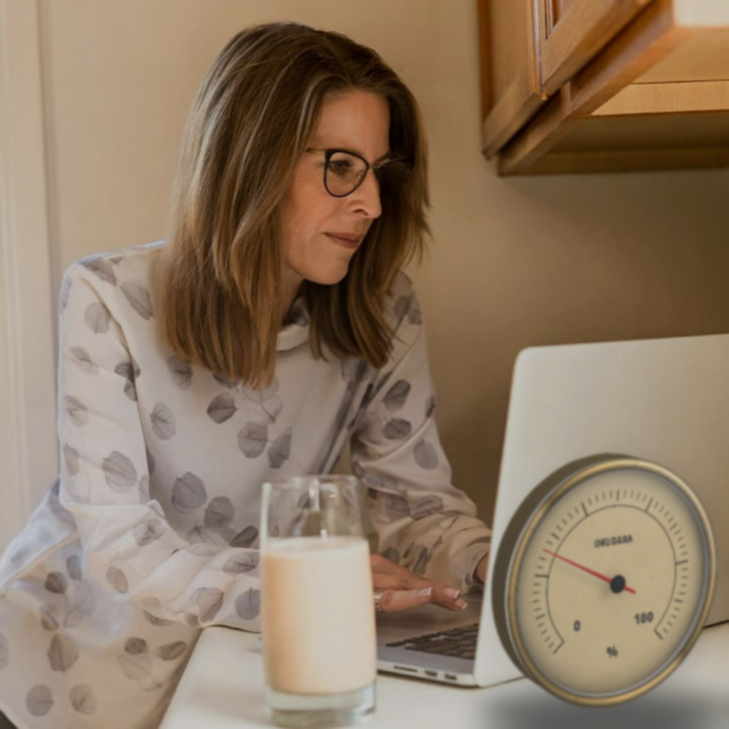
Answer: 26 %
